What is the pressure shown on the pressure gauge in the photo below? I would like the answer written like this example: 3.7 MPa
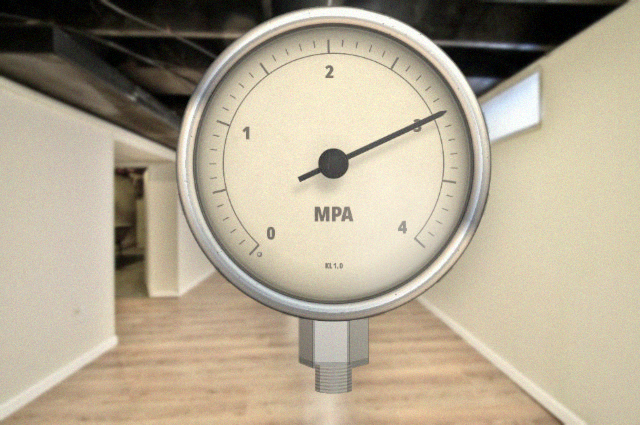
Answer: 3 MPa
